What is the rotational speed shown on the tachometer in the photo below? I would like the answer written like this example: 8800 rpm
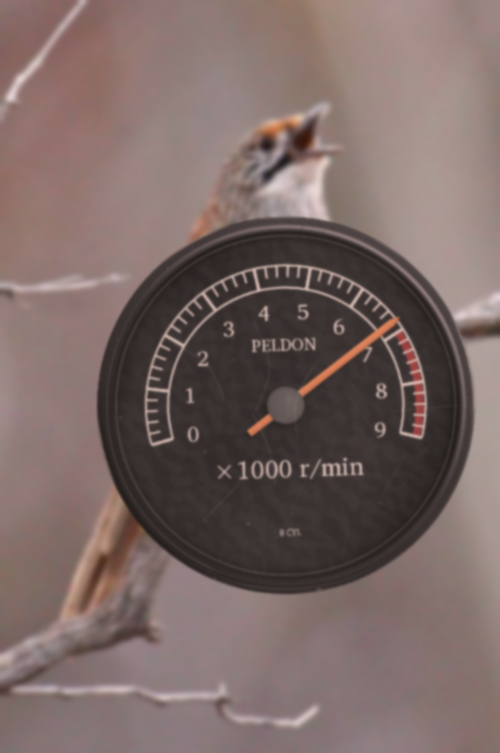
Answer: 6800 rpm
